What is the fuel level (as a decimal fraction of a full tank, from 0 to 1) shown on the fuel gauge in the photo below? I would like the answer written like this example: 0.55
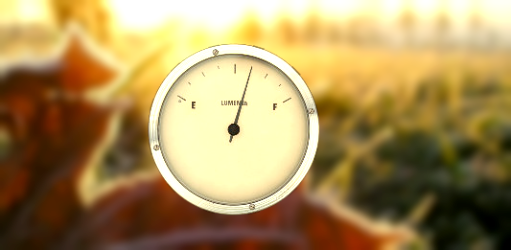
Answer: 0.625
